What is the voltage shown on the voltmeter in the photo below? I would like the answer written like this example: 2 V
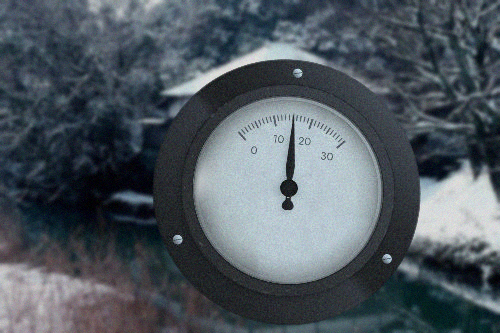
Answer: 15 V
